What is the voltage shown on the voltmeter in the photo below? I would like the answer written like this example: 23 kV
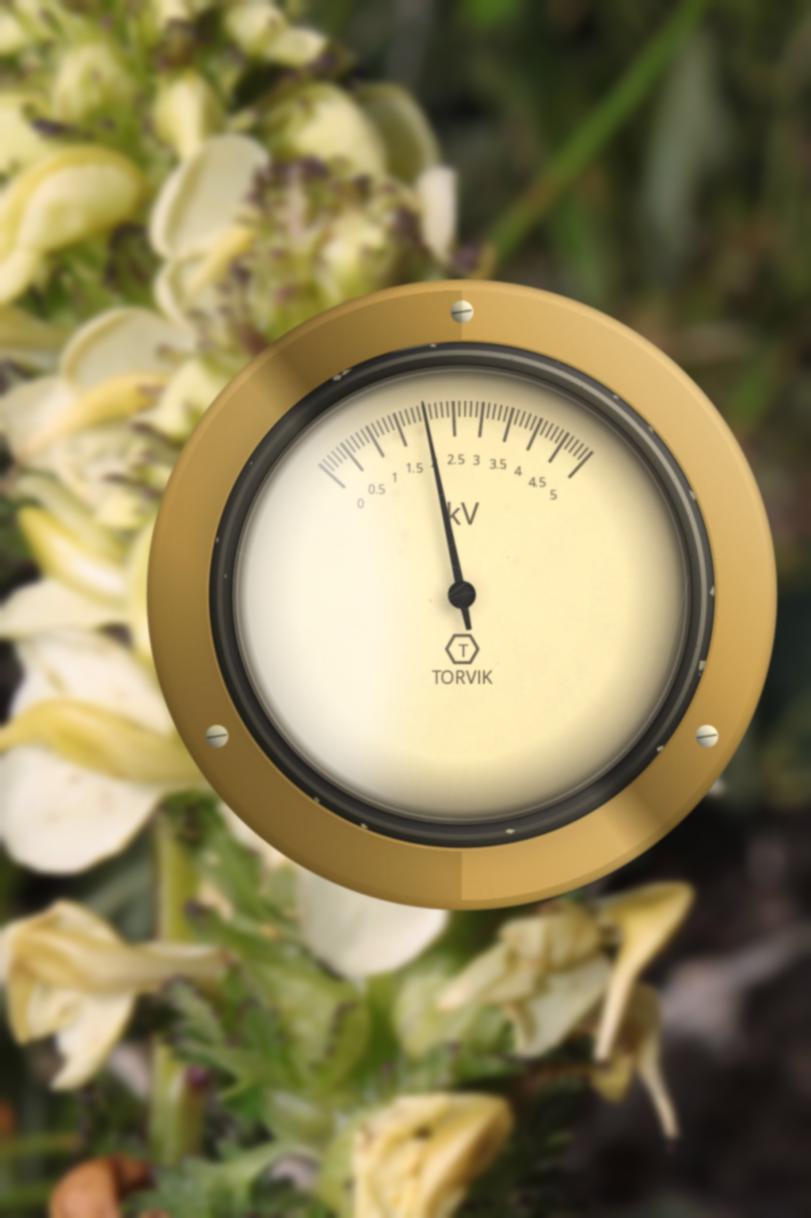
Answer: 2 kV
